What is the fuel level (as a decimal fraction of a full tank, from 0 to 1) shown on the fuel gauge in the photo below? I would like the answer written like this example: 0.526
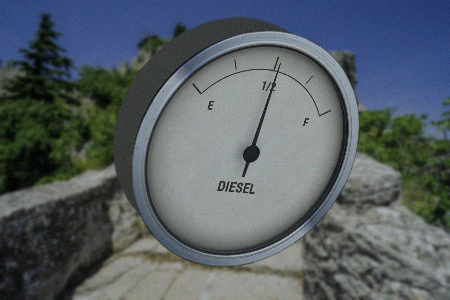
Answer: 0.5
